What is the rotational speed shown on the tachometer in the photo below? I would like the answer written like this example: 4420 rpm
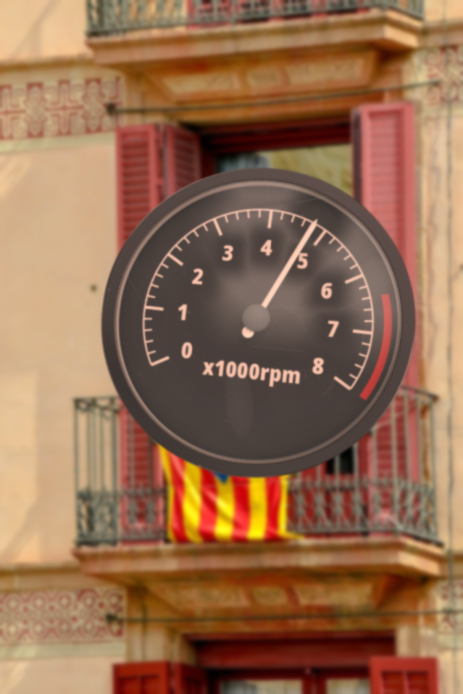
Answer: 4800 rpm
